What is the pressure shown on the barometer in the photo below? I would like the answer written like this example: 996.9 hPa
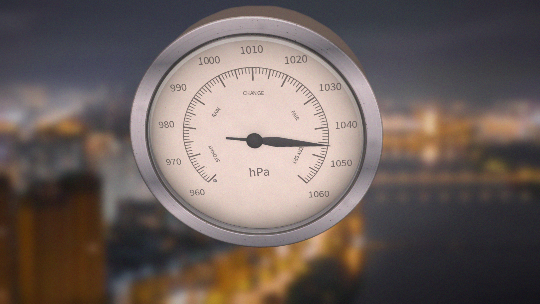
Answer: 1045 hPa
